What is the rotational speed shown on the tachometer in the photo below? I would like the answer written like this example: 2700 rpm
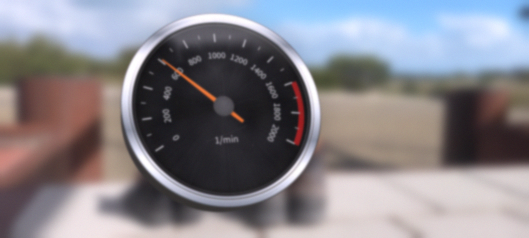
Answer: 600 rpm
